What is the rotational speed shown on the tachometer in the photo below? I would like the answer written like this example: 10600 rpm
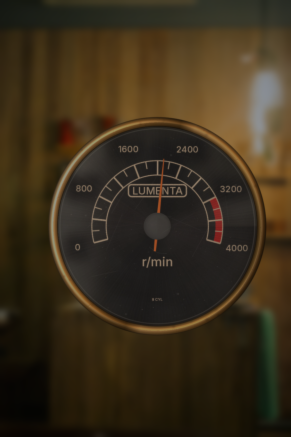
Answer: 2100 rpm
